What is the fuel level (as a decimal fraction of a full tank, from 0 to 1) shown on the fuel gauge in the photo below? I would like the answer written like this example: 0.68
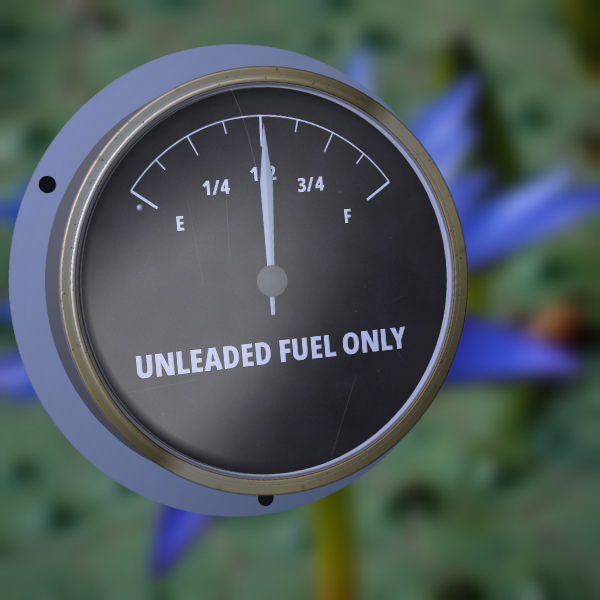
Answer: 0.5
